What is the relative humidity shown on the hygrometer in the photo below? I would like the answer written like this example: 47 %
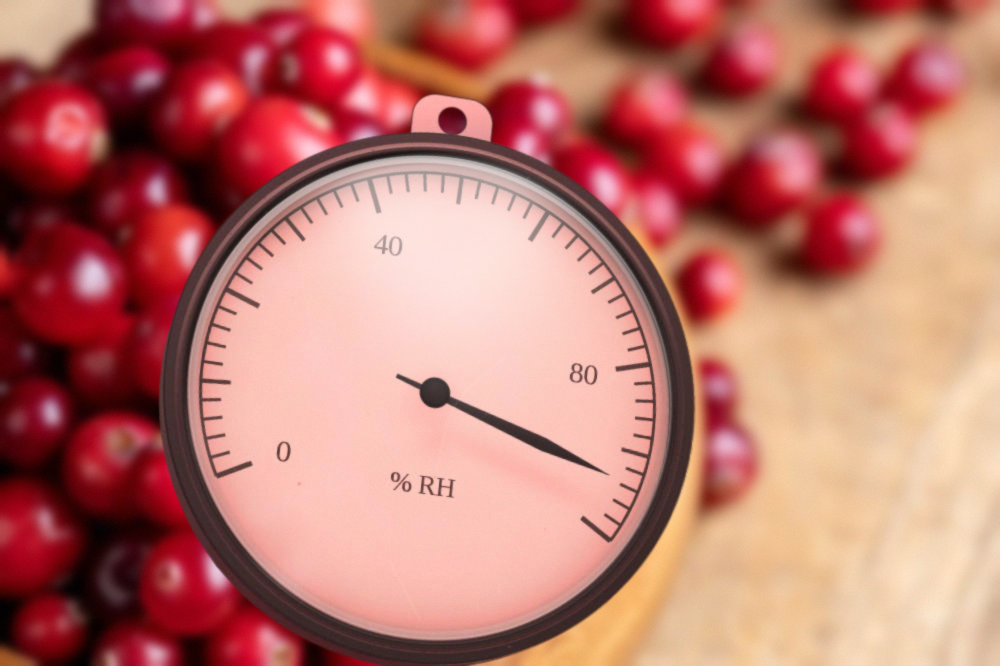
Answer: 94 %
